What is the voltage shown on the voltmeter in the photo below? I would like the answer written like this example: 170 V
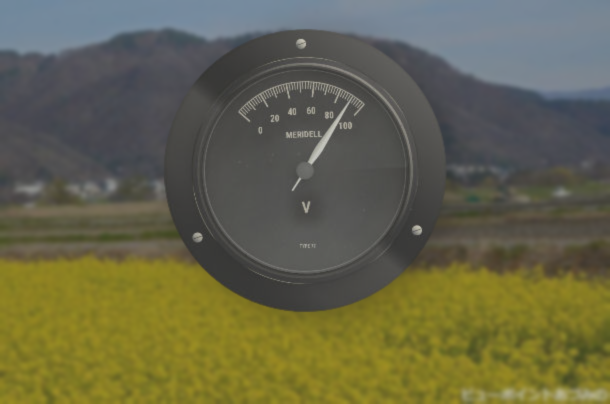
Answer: 90 V
